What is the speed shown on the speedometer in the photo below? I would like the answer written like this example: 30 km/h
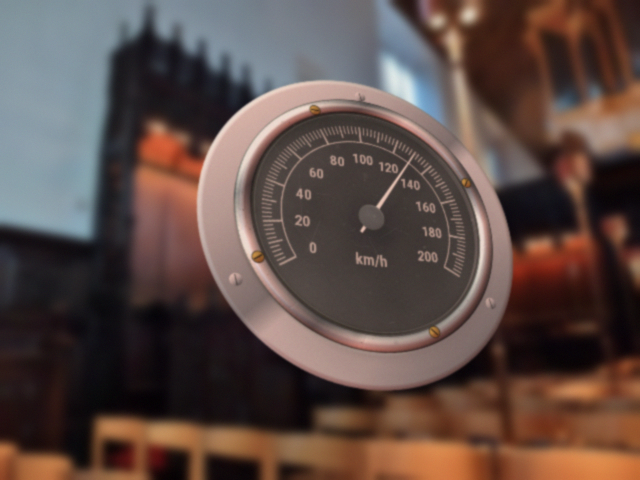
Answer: 130 km/h
